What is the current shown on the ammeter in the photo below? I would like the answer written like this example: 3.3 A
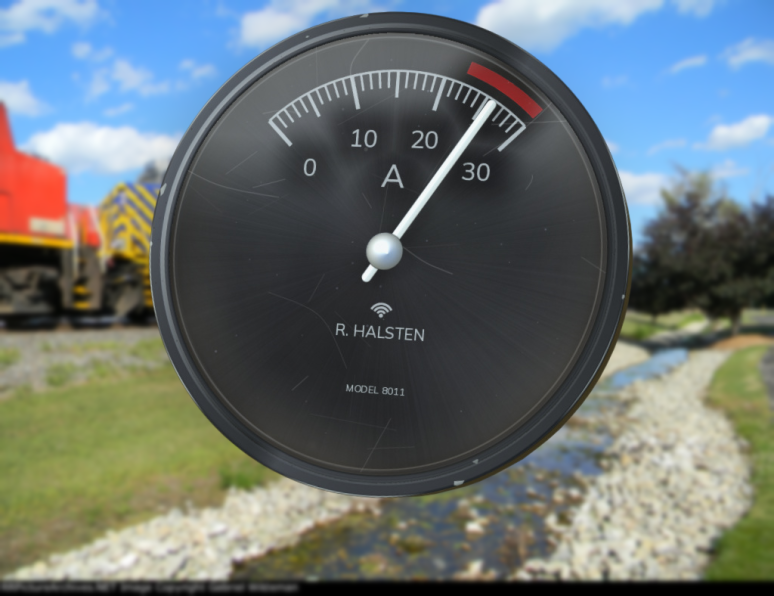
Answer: 26 A
